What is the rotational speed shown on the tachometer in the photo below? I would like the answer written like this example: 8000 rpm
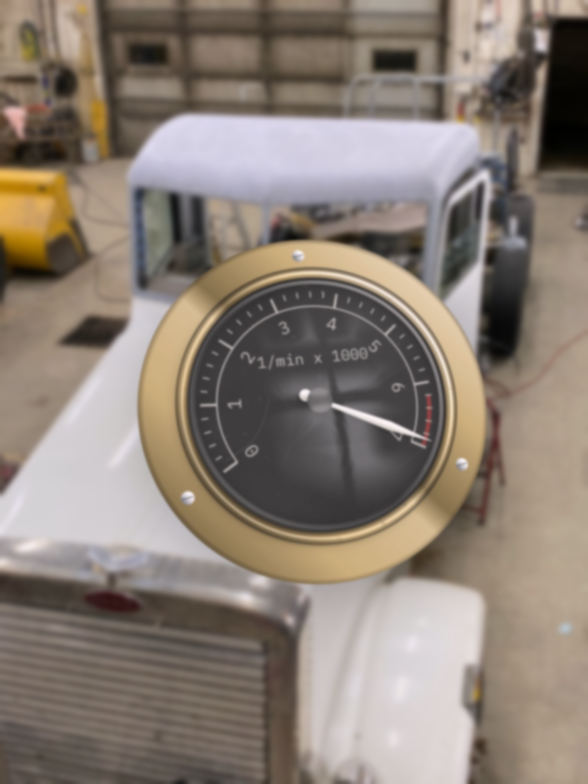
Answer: 6900 rpm
